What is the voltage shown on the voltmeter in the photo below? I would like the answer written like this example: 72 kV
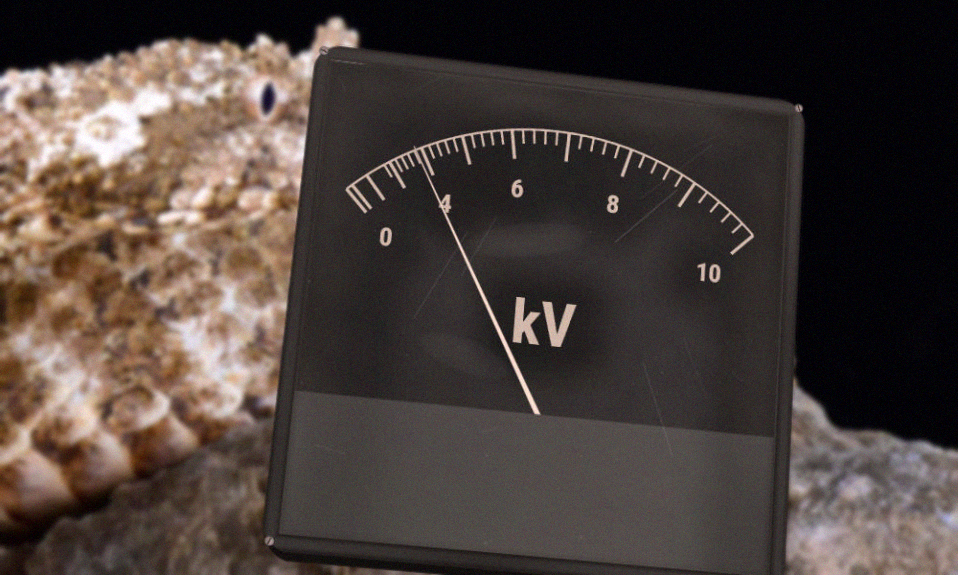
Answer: 3.8 kV
